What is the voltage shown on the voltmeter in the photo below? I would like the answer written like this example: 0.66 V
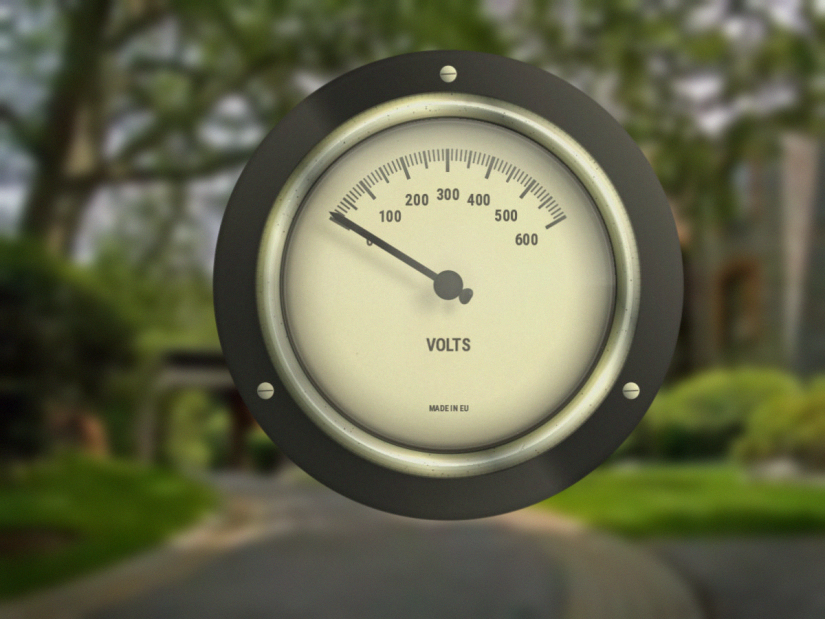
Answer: 10 V
